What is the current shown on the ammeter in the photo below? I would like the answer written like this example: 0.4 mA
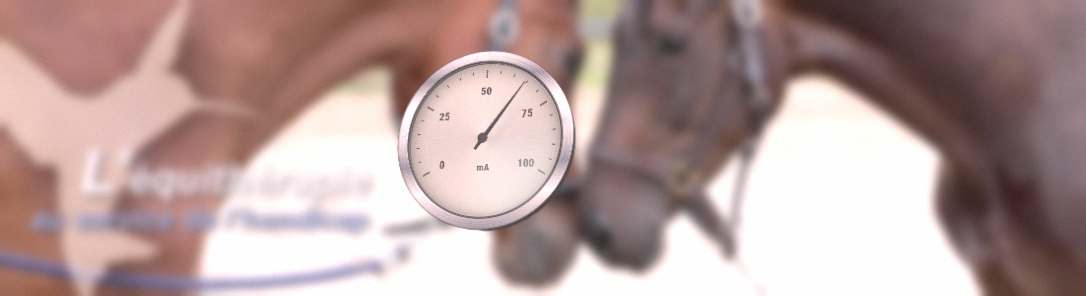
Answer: 65 mA
